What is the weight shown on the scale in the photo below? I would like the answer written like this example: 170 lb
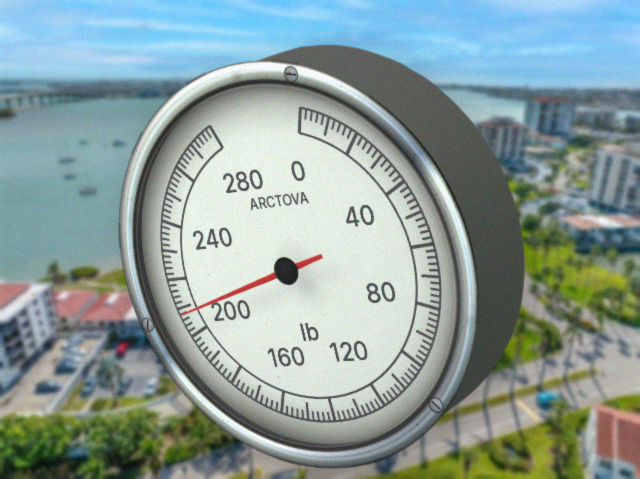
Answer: 208 lb
